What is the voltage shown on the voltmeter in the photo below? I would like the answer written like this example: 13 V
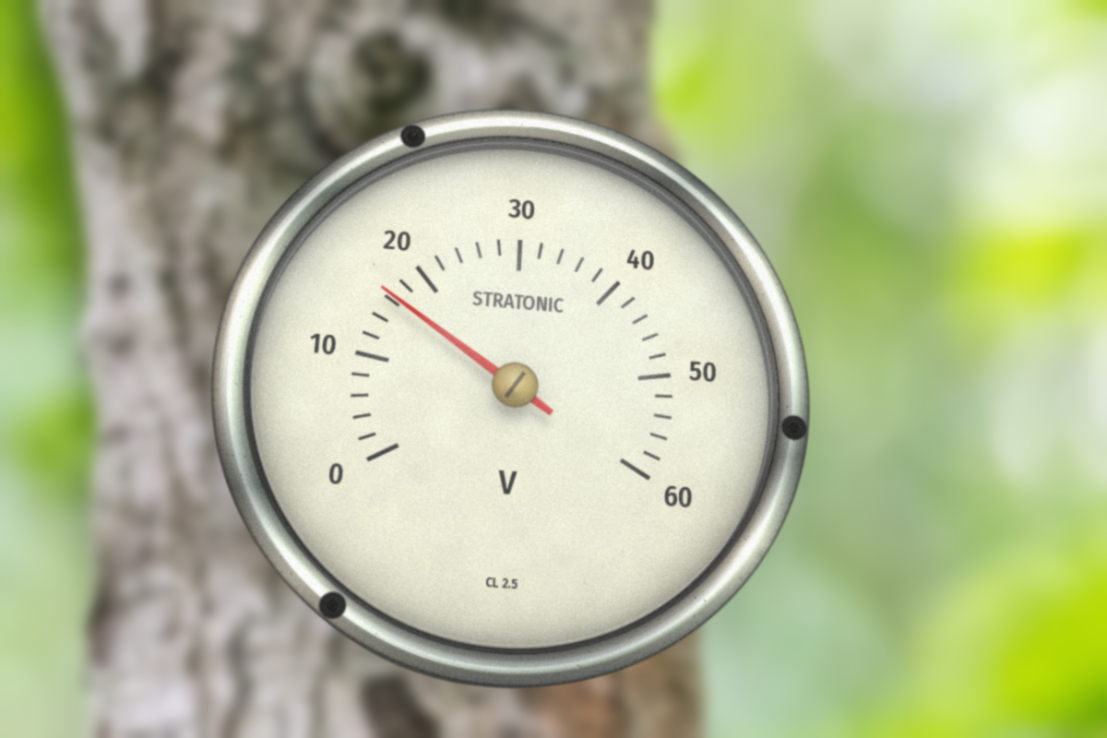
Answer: 16 V
